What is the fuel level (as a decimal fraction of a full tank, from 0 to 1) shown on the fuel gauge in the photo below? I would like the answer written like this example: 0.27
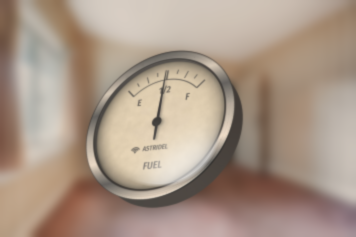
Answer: 0.5
